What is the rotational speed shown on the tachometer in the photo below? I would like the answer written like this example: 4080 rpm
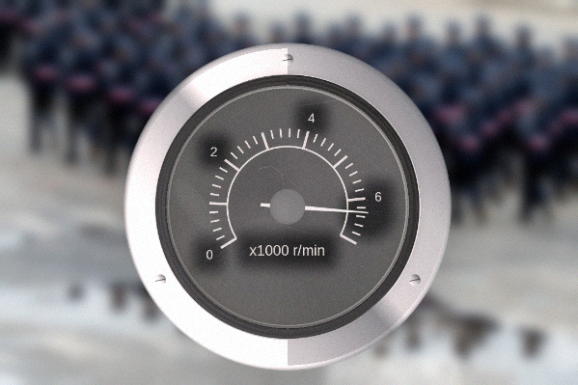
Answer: 6300 rpm
